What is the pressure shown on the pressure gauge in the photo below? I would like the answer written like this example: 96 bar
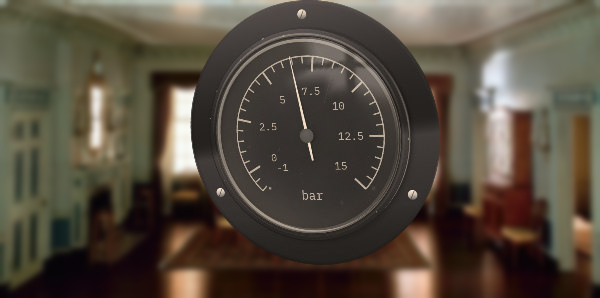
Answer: 6.5 bar
